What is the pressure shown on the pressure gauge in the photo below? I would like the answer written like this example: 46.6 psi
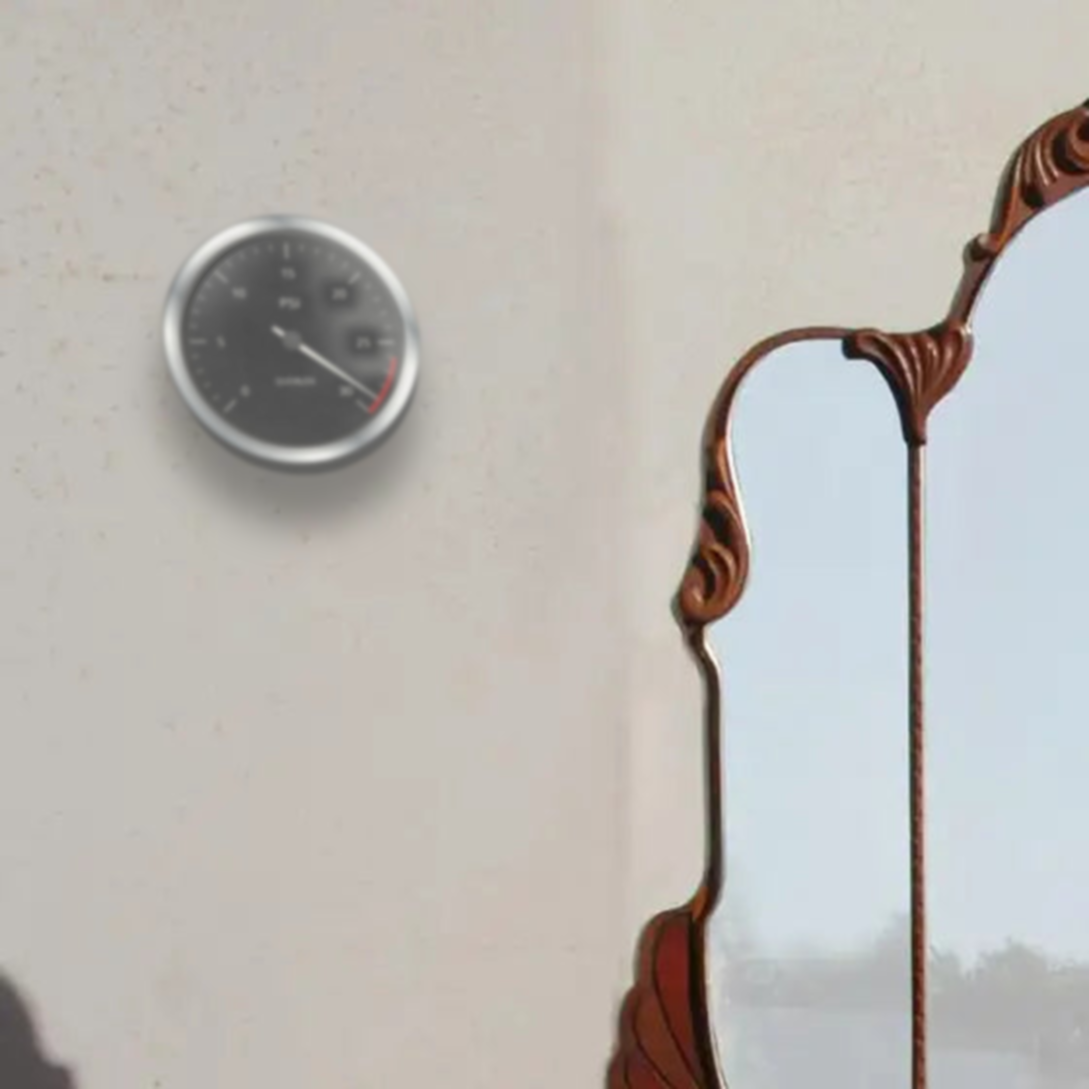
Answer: 29 psi
